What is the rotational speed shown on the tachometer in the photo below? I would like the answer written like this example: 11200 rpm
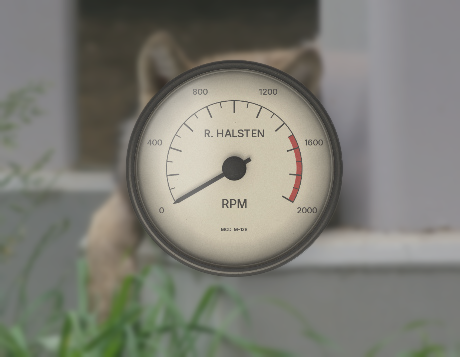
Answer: 0 rpm
